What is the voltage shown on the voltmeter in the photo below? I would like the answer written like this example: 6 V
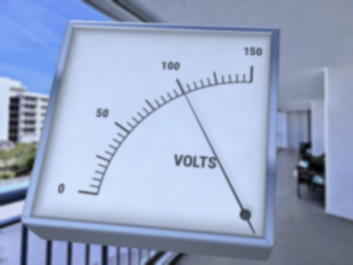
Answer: 100 V
